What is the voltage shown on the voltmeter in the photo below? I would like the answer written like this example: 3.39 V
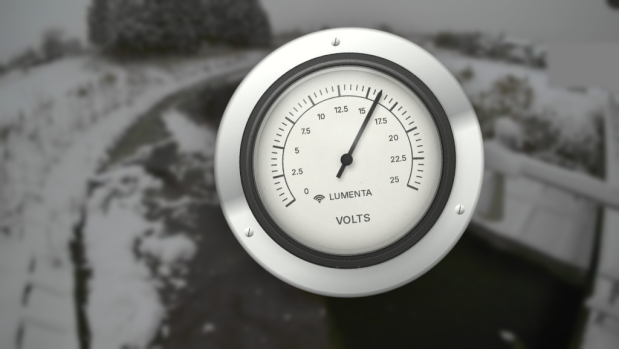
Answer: 16 V
